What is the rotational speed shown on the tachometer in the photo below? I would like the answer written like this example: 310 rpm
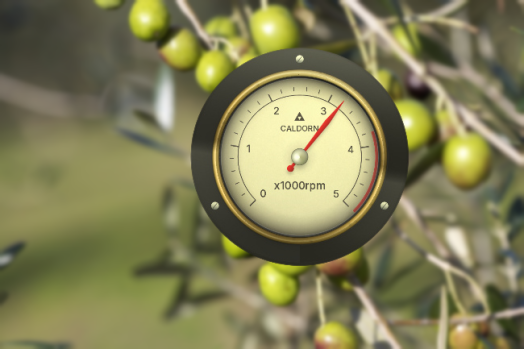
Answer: 3200 rpm
